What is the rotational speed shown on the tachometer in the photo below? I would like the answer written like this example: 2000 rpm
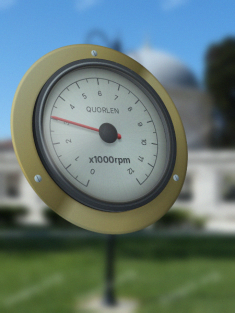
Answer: 3000 rpm
